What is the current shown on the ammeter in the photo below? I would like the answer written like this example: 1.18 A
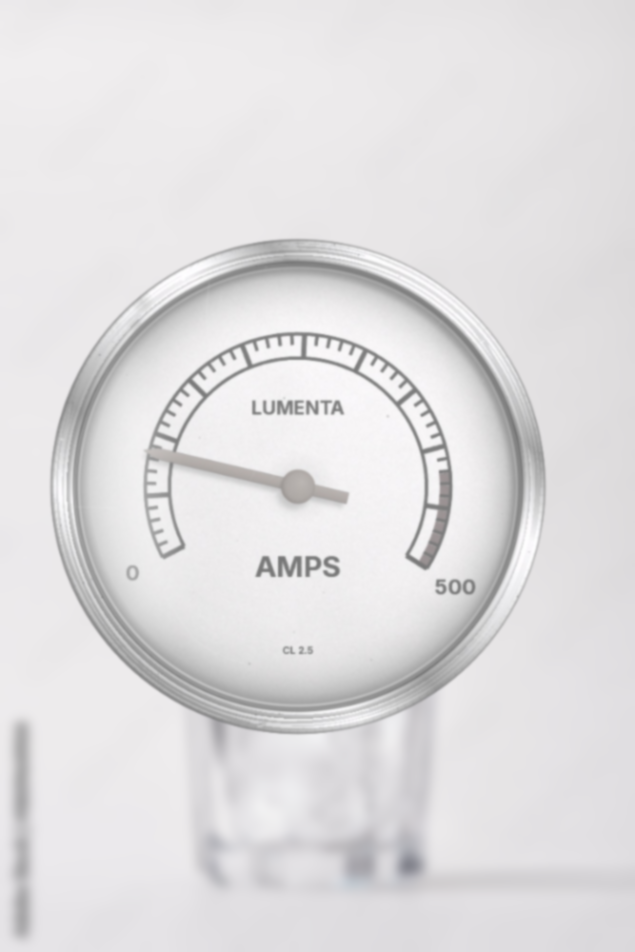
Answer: 85 A
